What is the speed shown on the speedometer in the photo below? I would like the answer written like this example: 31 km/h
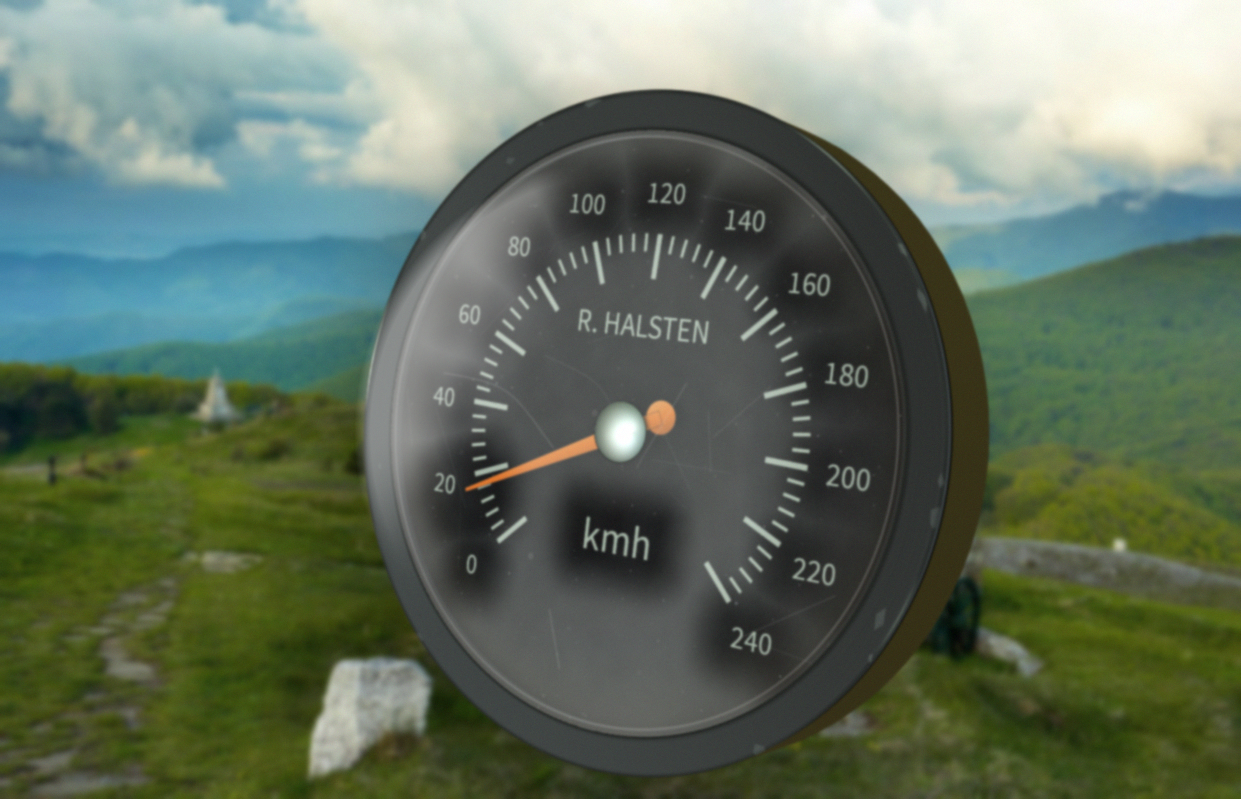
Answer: 16 km/h
